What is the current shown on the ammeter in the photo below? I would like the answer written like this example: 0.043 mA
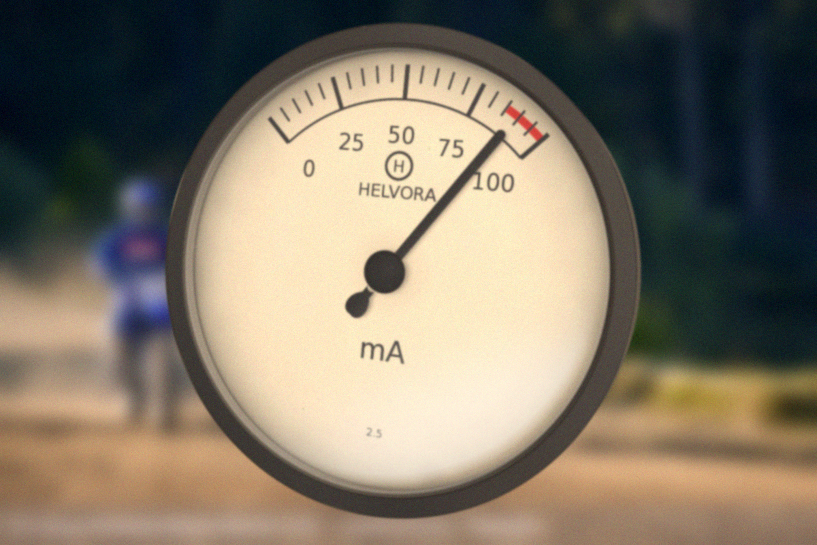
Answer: 90 mA
